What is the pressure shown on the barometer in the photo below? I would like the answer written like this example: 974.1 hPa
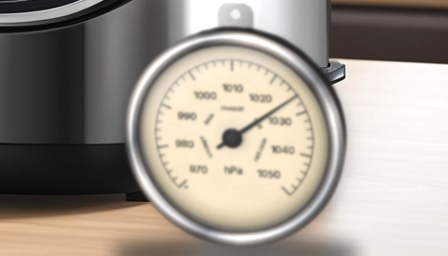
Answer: 1026 hPa
